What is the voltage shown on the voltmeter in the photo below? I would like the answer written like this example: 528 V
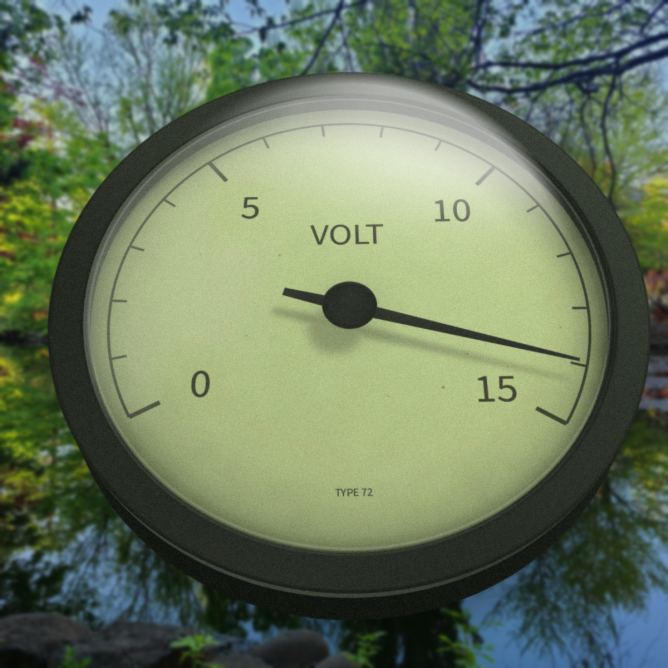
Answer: 14 V
